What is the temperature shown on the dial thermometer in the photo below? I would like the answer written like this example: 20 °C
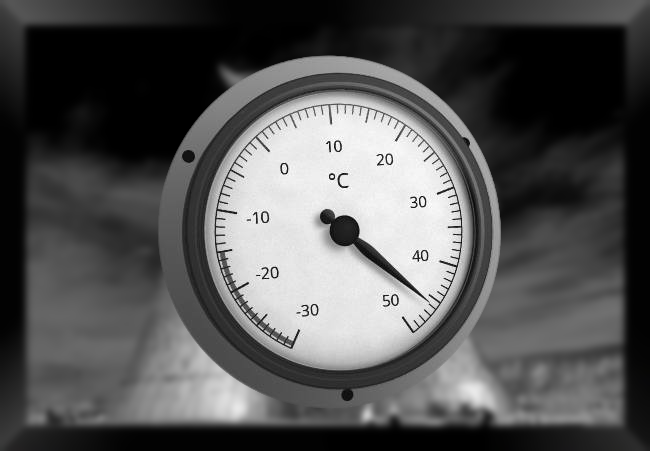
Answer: 46 °C
